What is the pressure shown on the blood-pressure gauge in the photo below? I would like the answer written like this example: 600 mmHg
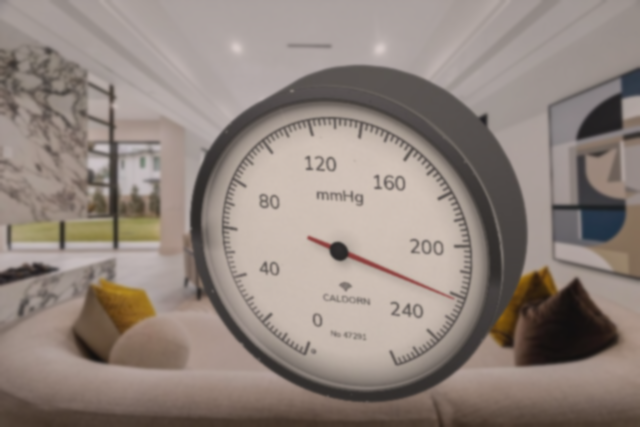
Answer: 220 mmHg
